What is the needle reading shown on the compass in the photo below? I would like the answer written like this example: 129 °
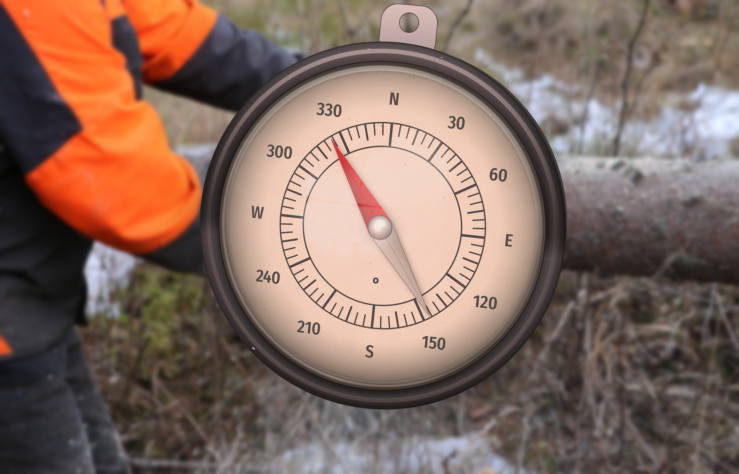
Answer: 325 °
